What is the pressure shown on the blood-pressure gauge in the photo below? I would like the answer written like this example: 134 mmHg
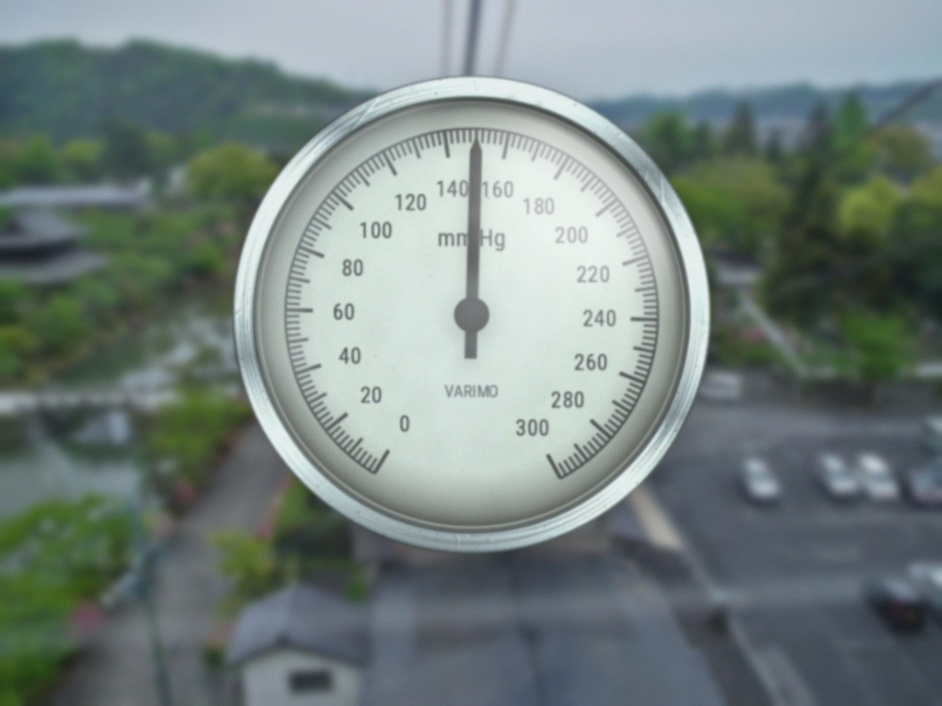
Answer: 150 mmHg
